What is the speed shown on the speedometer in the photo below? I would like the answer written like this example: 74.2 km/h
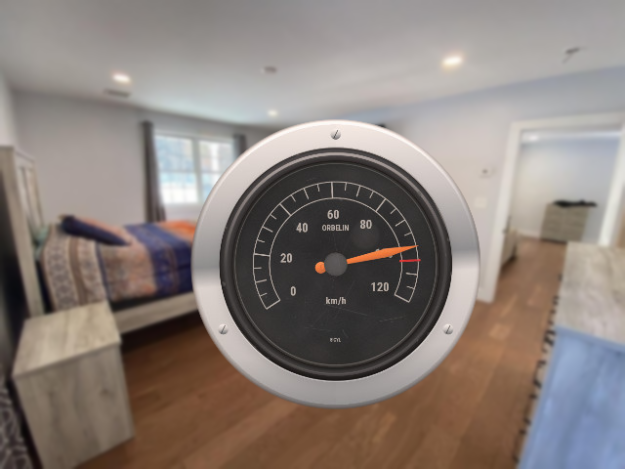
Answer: 100 km/h
